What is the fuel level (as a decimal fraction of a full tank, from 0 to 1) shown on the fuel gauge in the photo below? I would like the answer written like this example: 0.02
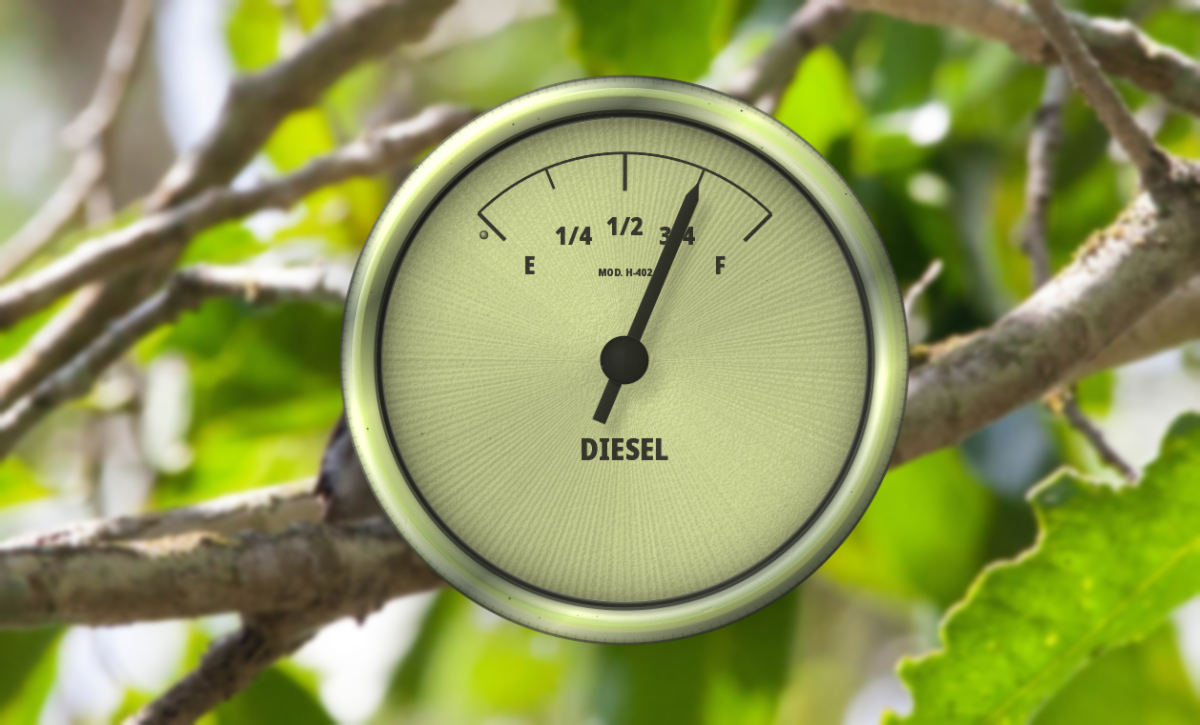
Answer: 0.75
